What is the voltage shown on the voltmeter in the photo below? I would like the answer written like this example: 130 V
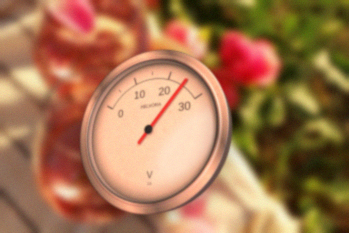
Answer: 25 V
